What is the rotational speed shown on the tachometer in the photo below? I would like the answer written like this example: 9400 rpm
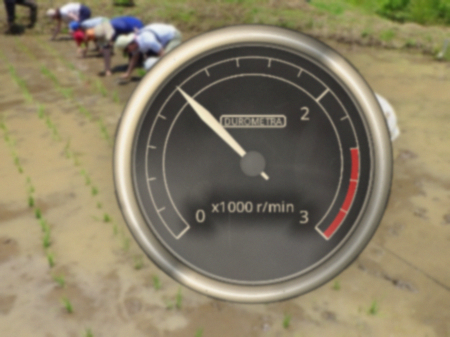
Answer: 1000 rpm
